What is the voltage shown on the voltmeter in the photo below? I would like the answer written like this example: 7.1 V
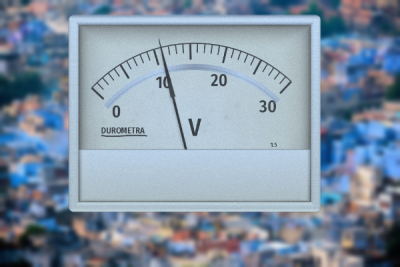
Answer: 11 V
